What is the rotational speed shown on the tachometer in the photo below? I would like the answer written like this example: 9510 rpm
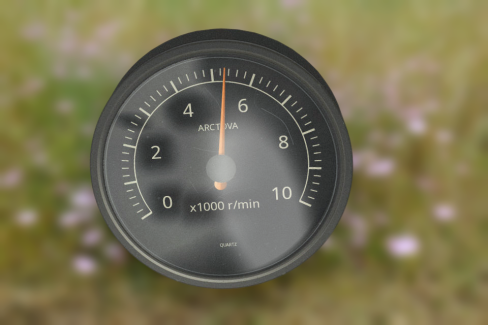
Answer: 5300 rpm
